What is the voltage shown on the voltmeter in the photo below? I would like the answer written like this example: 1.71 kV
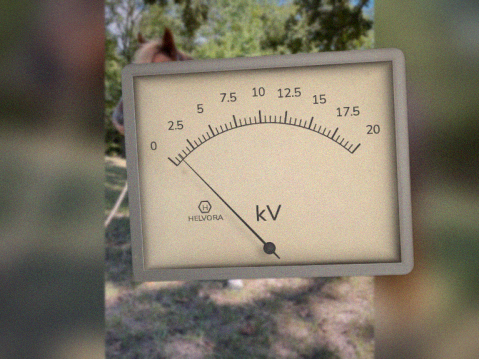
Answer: 1 kV
